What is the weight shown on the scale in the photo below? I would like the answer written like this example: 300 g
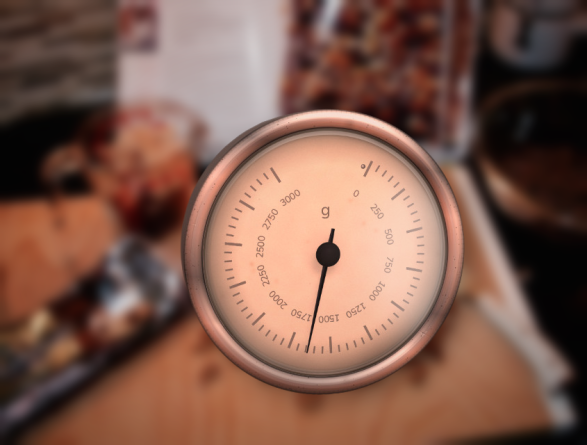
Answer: 1650 g
